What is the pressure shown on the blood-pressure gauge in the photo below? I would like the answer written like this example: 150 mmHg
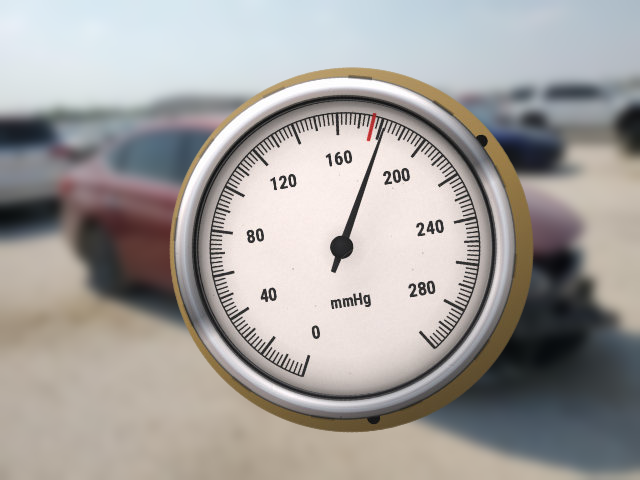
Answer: 182 mmHg
